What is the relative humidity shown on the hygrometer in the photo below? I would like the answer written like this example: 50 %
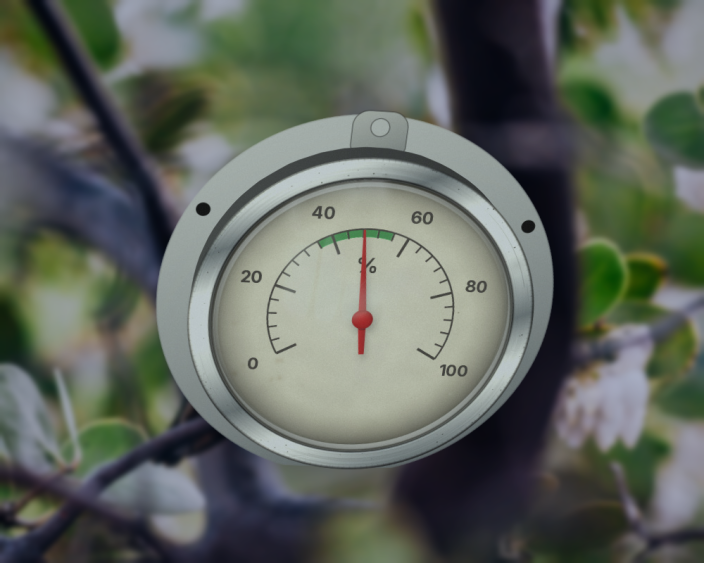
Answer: 48 %
